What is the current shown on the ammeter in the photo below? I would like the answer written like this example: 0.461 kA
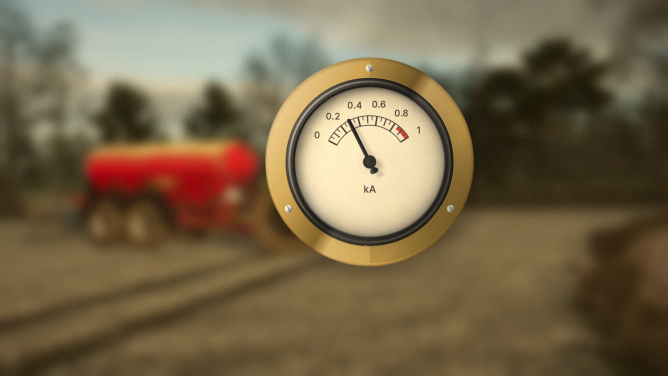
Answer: 0.3 kA
